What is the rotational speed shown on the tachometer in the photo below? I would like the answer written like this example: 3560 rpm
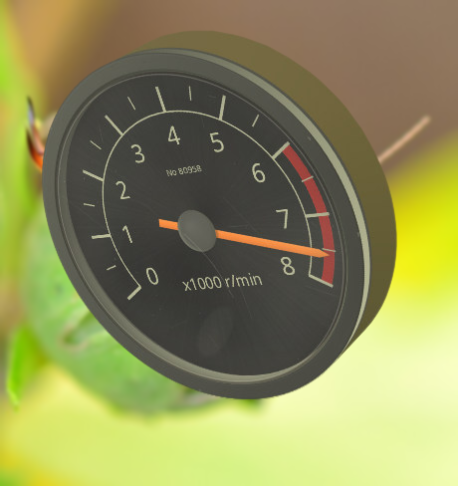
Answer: 7500 rpm
